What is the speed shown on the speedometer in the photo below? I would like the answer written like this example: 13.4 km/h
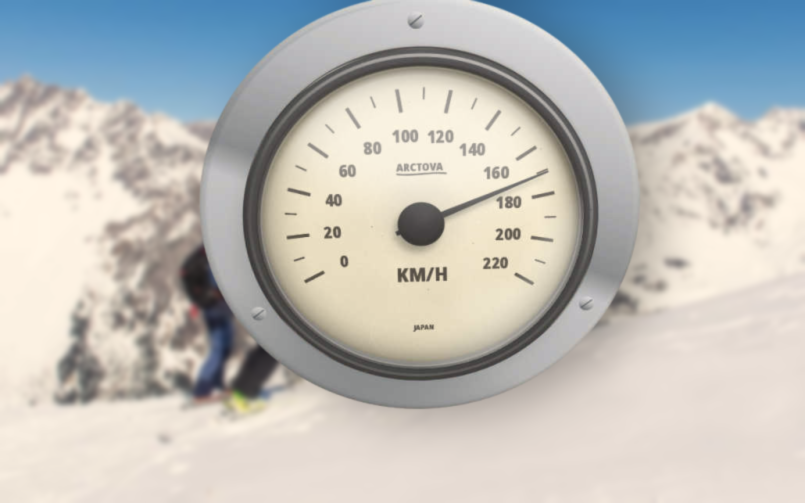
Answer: 170 km/h
